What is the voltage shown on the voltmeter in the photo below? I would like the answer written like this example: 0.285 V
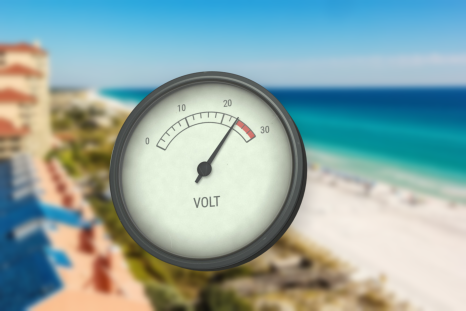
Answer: 24 V
